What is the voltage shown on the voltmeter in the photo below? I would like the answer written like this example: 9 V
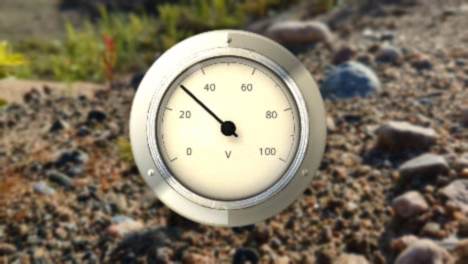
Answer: 30 V
